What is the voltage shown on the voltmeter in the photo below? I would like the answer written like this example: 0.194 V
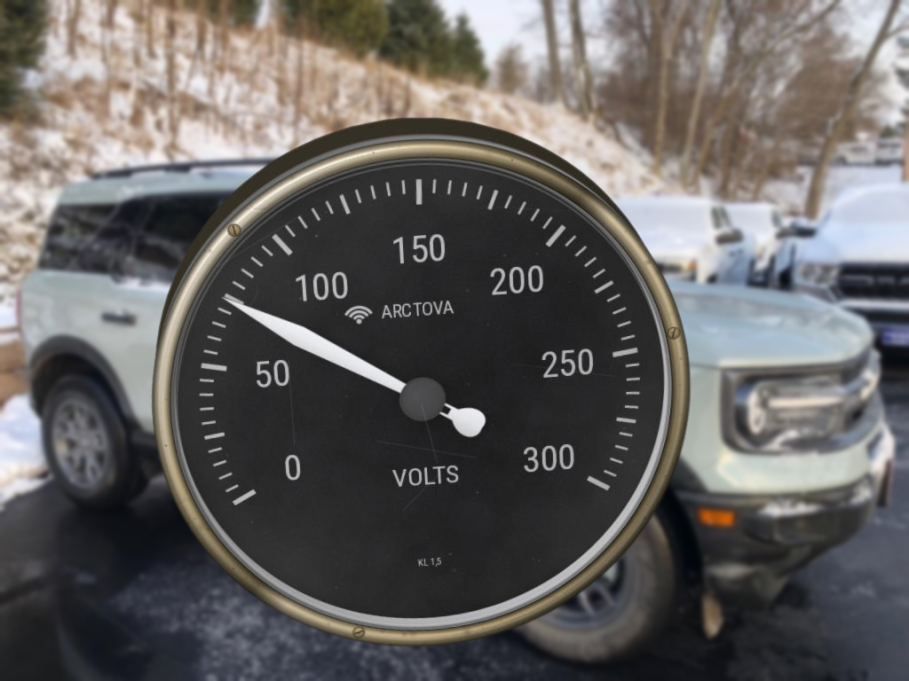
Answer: 75 V
